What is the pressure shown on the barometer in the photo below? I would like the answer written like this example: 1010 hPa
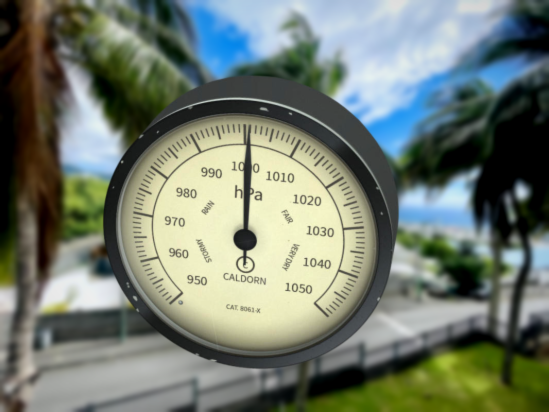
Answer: 1001 hPa
